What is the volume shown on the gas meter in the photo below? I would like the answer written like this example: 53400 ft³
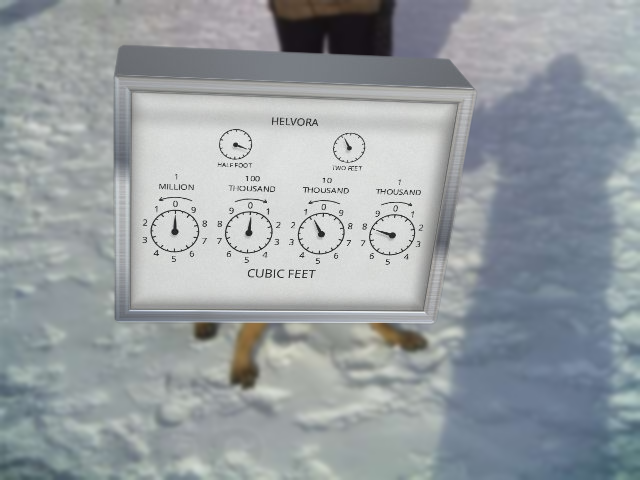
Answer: 800 ft³
